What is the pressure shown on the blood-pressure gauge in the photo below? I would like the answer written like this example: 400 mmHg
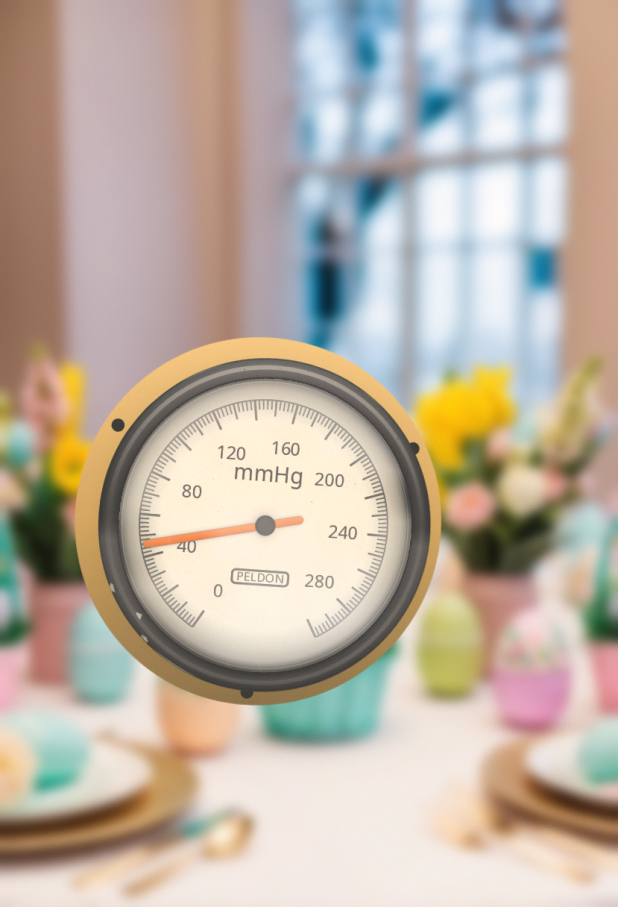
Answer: 46 mmHg
